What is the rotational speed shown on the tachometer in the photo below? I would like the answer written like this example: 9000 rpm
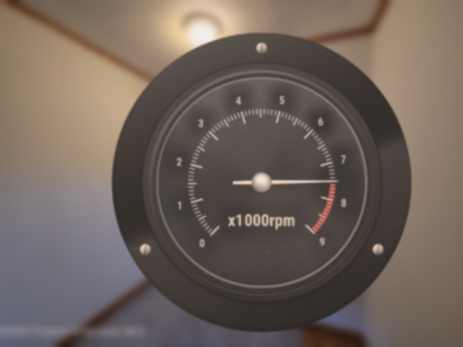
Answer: 7500 rpm
